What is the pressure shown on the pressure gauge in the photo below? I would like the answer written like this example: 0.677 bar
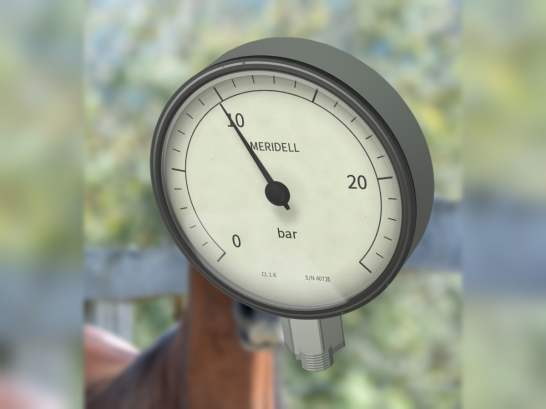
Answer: 10 bar
